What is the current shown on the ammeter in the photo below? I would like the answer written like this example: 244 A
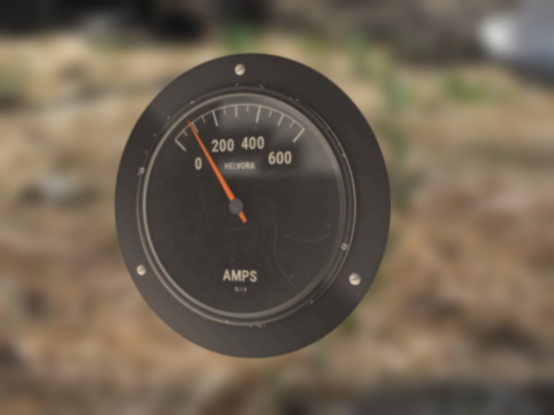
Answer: 100 A
